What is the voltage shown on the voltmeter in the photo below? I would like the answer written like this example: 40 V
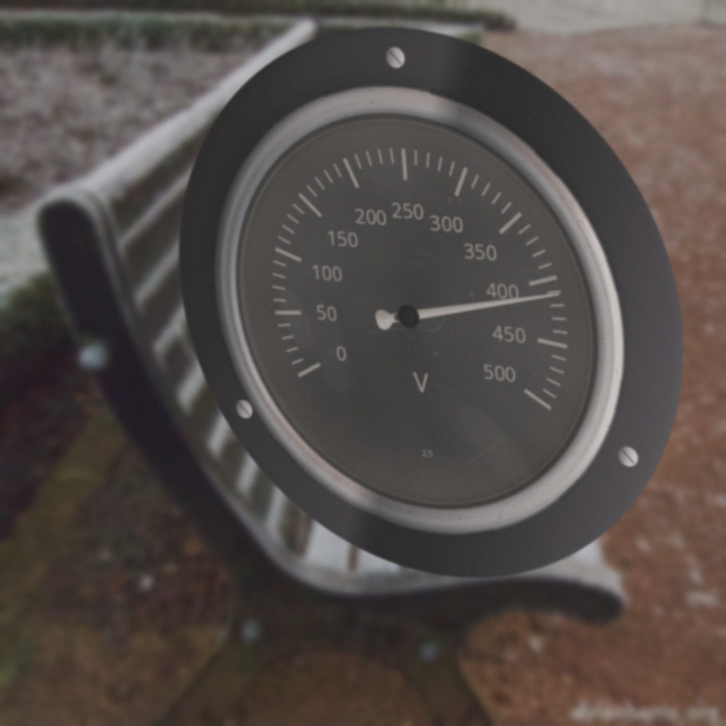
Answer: 410 V
